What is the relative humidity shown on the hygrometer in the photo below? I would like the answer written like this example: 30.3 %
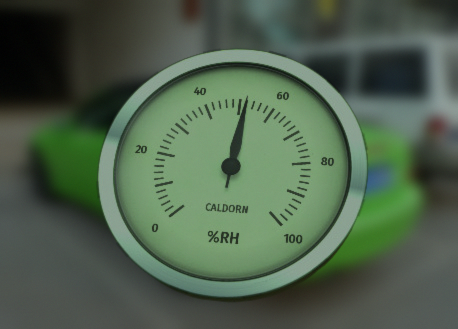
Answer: 52 %
